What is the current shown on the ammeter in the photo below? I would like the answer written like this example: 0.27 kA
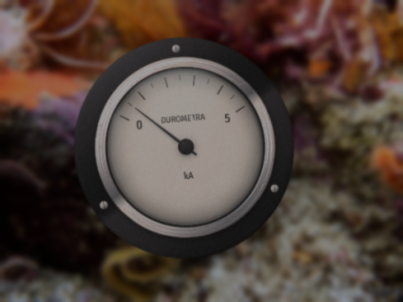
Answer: 0.5 kA
